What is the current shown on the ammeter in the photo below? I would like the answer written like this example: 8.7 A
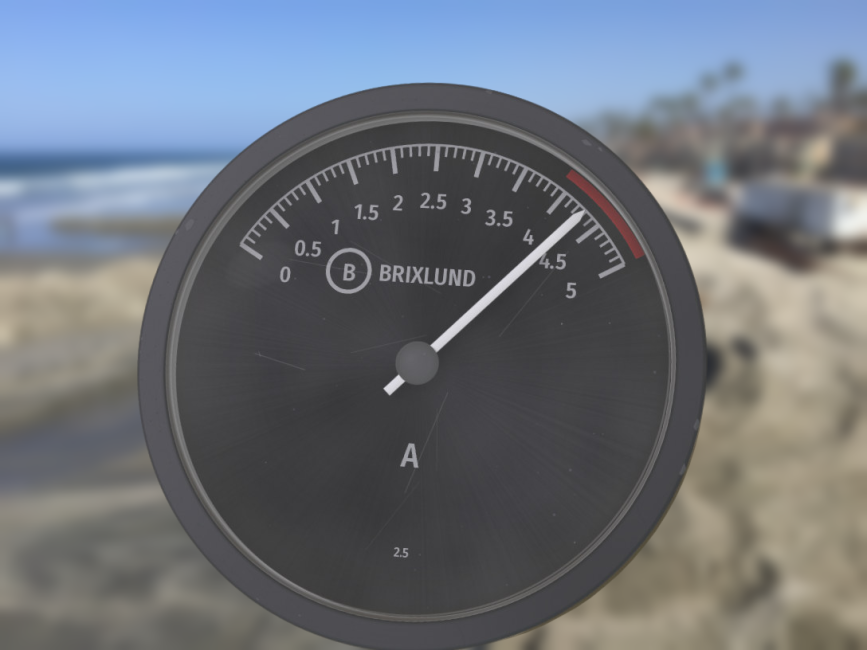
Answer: 4.3 A
